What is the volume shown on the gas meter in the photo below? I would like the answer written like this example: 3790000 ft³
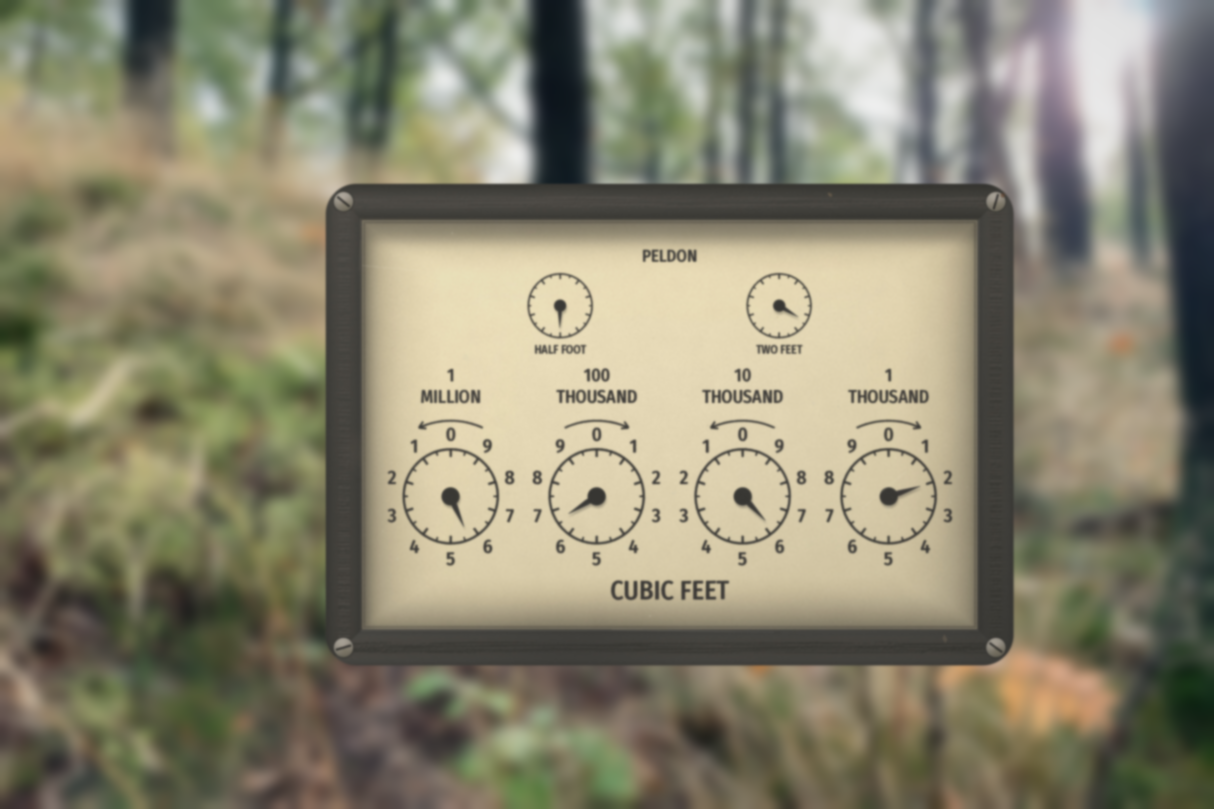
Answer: 566200 ft³
